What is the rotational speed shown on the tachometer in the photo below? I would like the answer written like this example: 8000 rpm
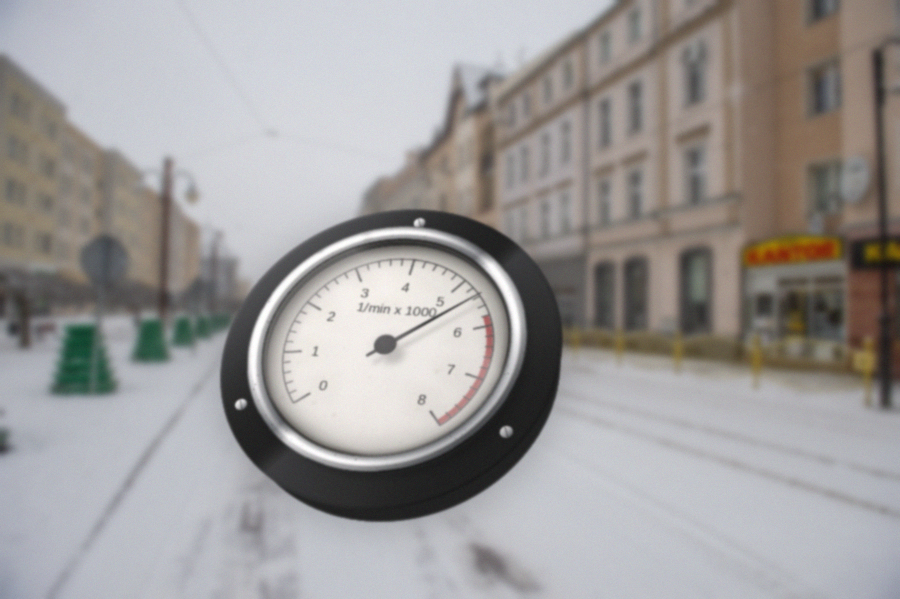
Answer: 5400 rpm
